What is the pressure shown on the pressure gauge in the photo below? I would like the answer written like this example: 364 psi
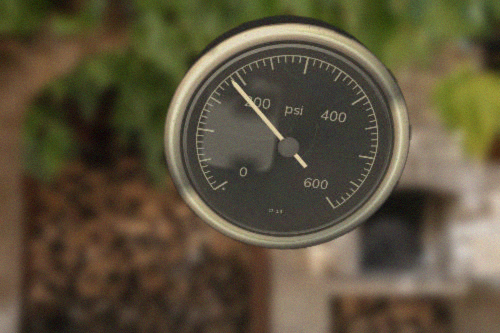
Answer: 190 psi
